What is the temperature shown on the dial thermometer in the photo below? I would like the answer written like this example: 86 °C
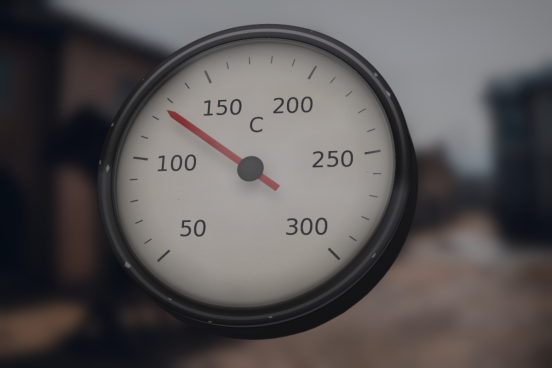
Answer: 125 °C
